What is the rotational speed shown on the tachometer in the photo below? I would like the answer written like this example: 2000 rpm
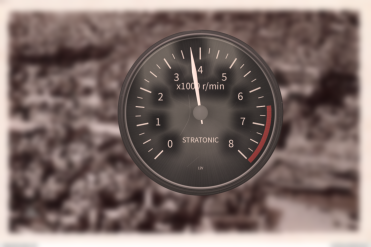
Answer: 3750 rpm
